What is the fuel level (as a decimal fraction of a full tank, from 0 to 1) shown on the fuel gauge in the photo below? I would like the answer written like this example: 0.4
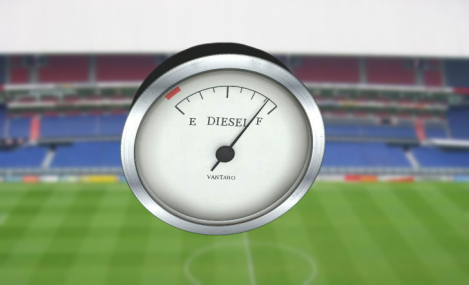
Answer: 0.875
